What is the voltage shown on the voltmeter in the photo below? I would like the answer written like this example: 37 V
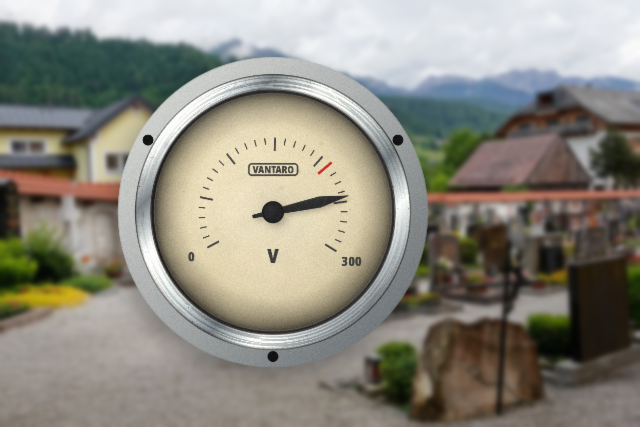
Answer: 245 V
